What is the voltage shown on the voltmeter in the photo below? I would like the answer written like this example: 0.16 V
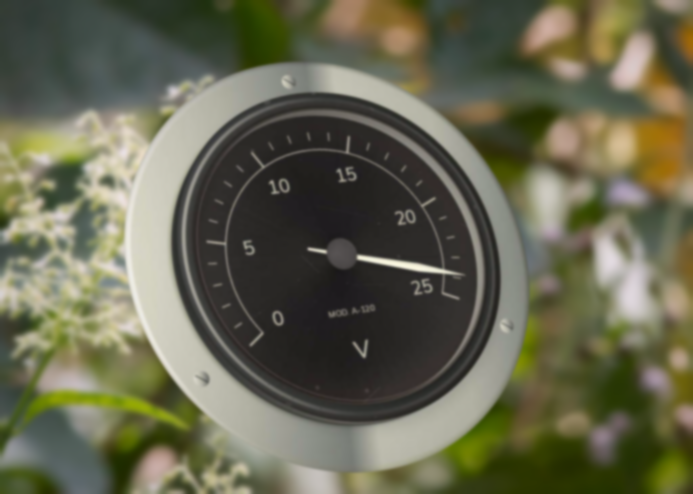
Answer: 24 V
